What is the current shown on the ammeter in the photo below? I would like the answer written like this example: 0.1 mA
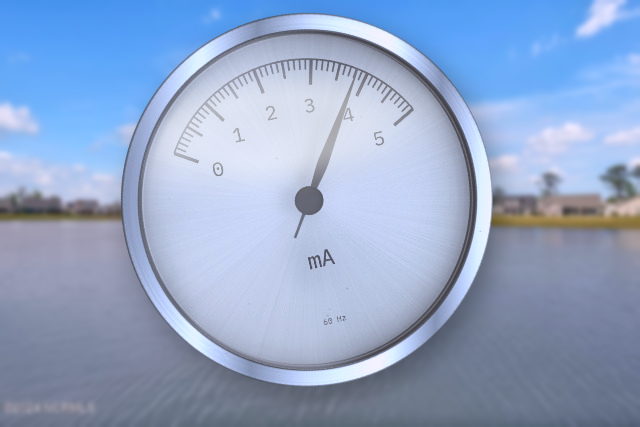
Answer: 3.8 mA
